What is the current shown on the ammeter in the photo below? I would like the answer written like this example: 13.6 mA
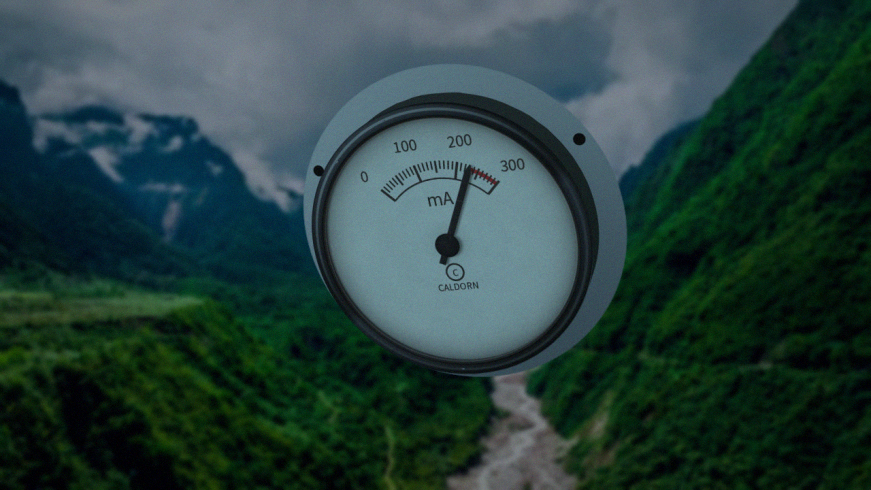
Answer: 230 mA
